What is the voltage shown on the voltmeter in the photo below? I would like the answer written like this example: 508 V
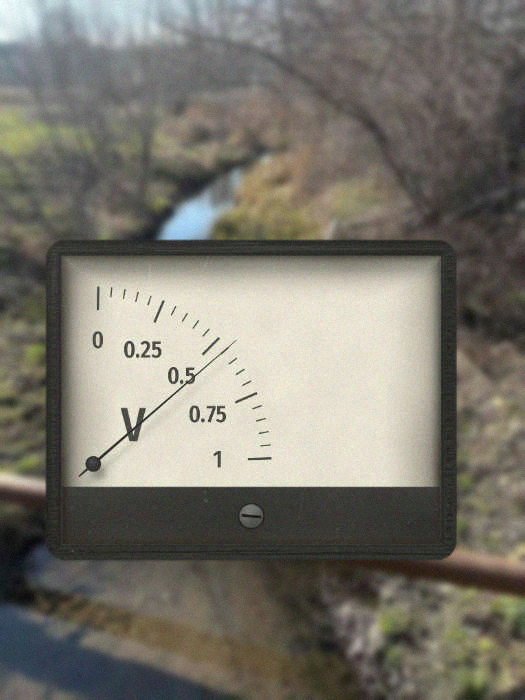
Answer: 0.55 V
